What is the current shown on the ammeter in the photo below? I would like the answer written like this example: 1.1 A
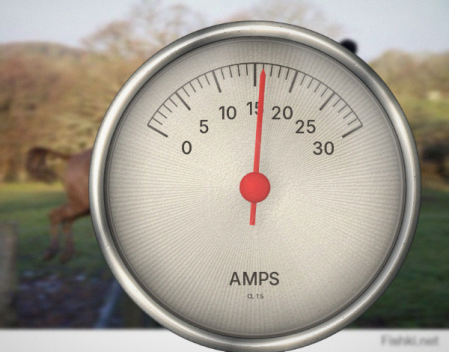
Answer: 16 A
